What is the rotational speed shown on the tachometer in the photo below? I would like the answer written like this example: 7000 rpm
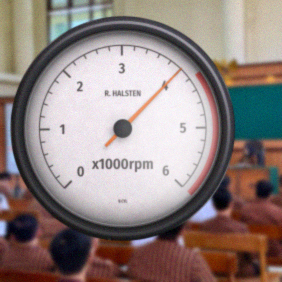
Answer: 4000 rpm
